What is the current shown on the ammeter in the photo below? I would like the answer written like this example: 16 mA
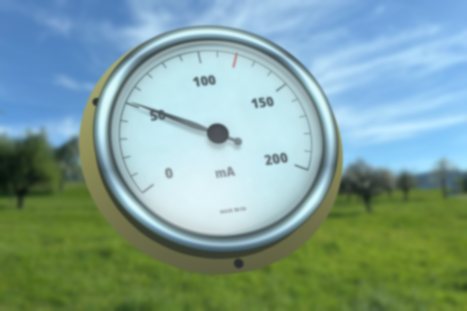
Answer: 50 mA
